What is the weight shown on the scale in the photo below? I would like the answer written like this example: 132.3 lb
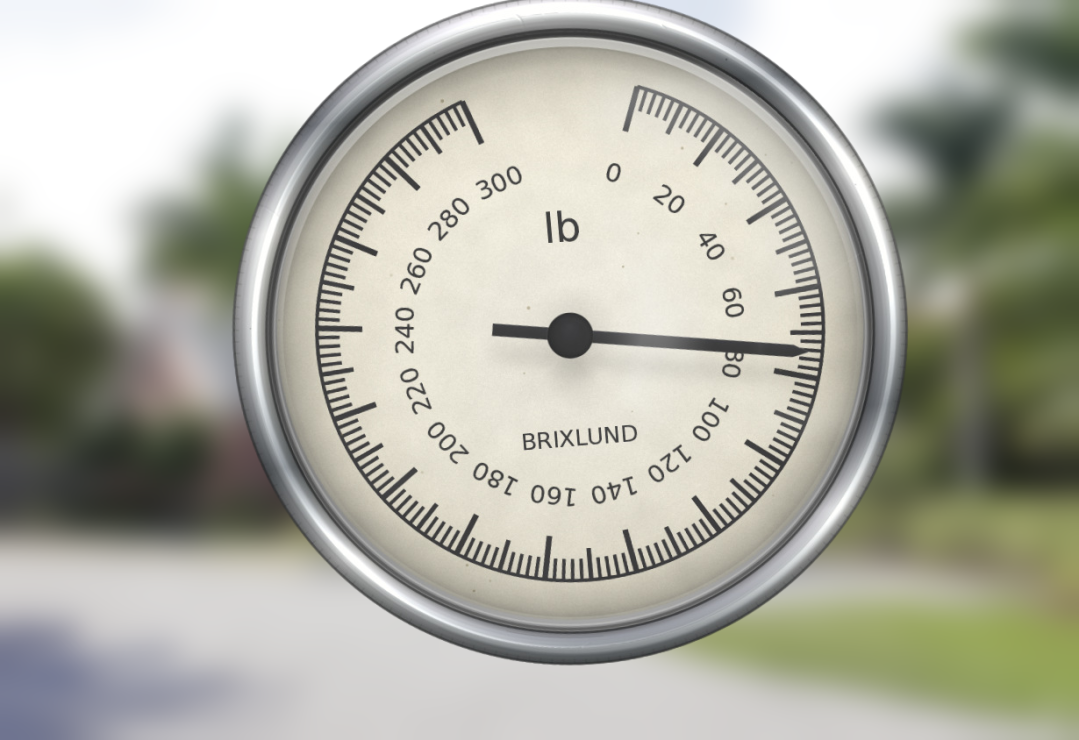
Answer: 74 lb
